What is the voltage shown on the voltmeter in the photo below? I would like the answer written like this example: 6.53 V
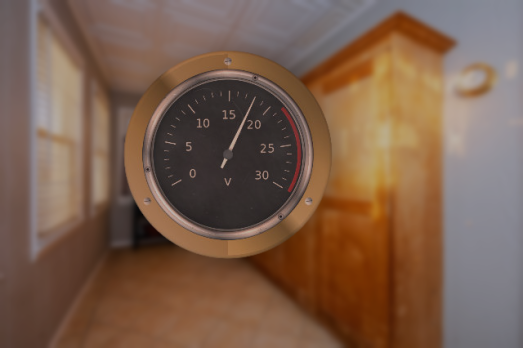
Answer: 18 V
